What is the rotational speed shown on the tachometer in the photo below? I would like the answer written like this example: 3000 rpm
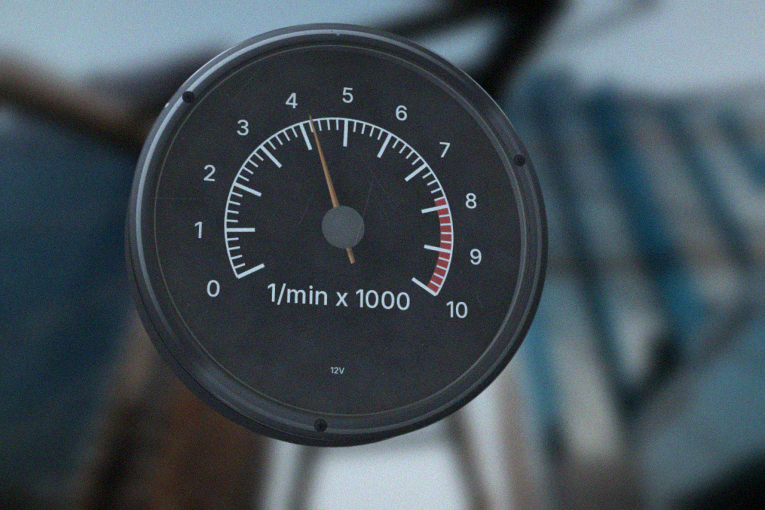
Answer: 4200 rpm
